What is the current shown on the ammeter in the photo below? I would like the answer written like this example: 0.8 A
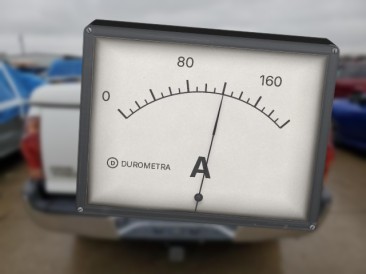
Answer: 120 A
